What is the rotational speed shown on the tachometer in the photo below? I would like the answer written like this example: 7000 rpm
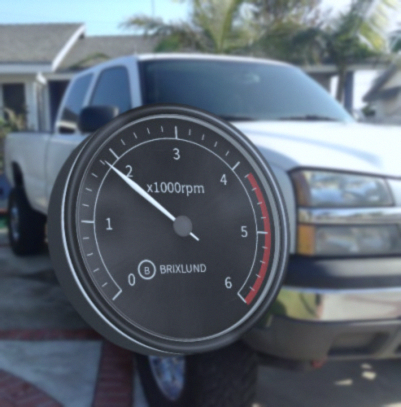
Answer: 1800 rpm
